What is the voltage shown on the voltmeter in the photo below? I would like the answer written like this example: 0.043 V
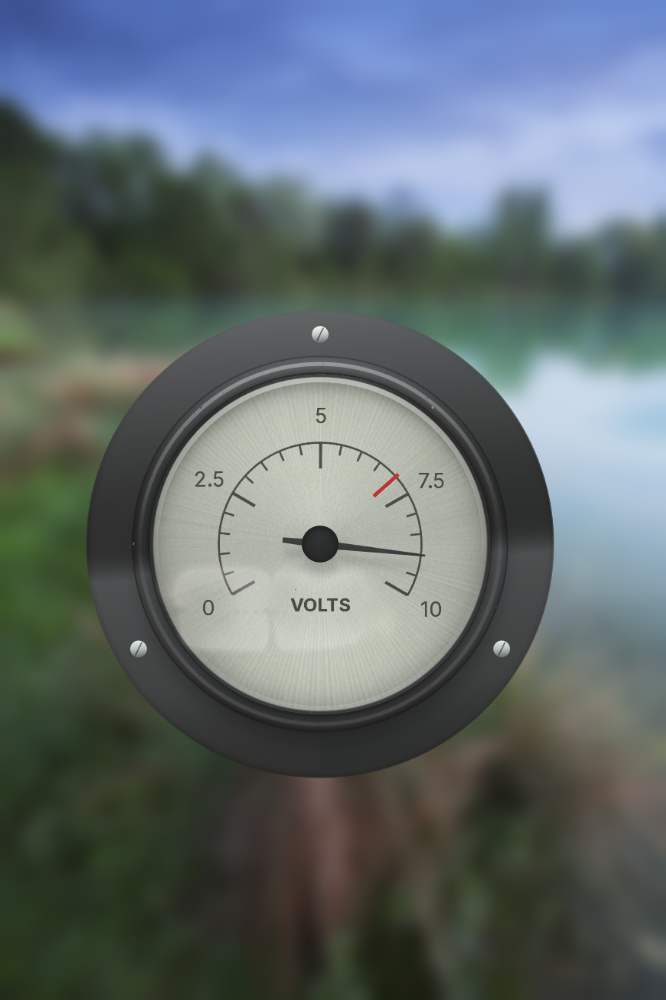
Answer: 9 V
